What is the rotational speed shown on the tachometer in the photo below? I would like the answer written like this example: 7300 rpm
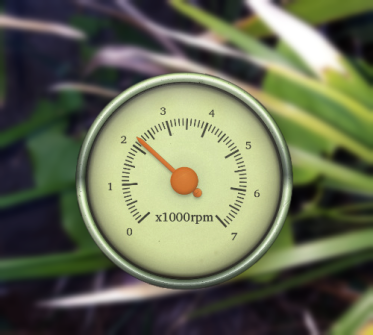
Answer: 2200 rpm
